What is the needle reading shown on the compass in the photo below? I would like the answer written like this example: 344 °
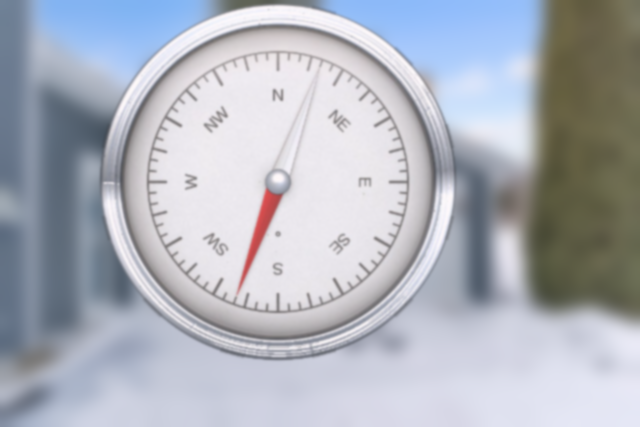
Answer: 200 °
